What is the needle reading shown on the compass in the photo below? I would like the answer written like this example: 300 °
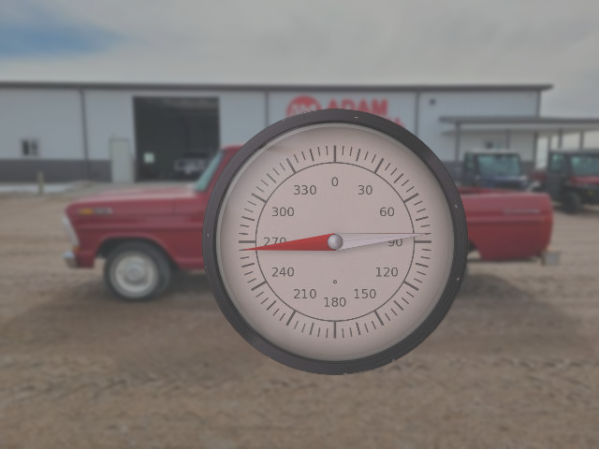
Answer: 265 °
